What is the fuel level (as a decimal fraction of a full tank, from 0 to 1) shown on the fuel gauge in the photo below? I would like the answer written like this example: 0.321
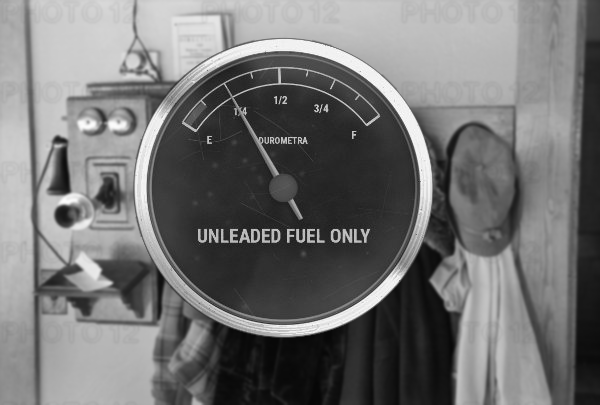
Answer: 0.25
